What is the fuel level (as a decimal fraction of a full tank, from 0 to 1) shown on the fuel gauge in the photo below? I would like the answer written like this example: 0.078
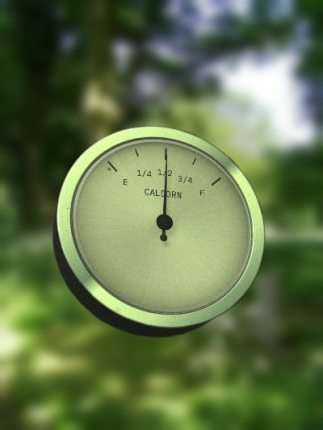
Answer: 0.5
